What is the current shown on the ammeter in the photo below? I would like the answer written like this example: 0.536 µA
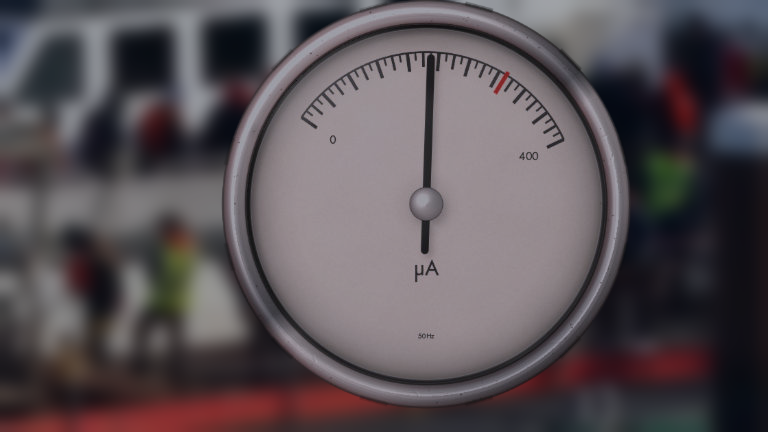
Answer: 190 µA
